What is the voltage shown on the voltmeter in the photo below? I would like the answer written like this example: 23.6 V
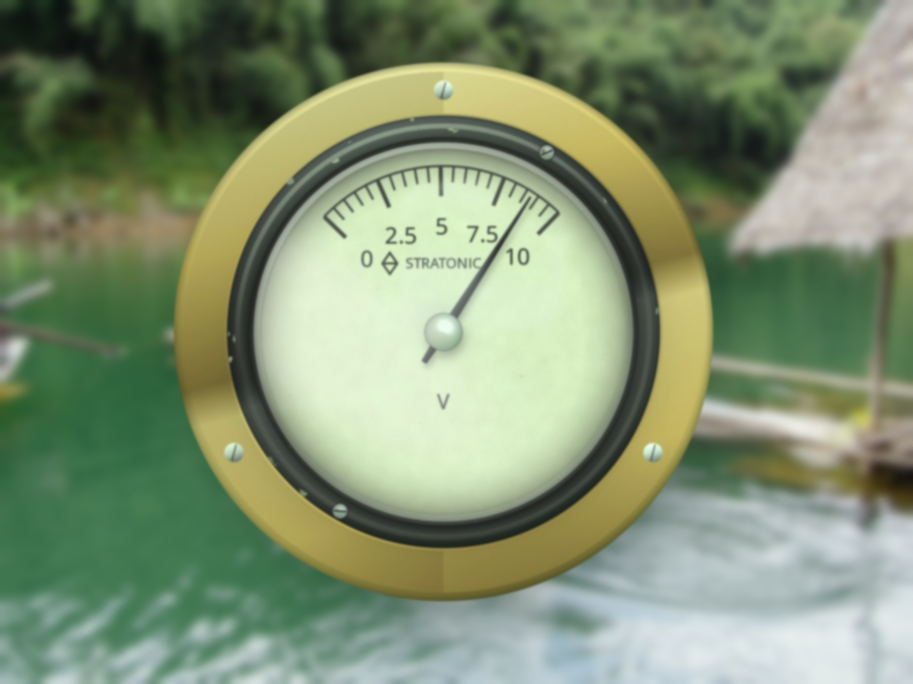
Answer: 8.75 V
